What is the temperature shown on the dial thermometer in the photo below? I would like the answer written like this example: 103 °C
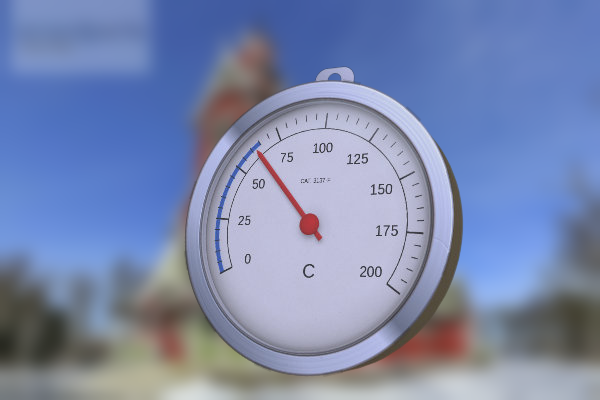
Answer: 62.5 °C
